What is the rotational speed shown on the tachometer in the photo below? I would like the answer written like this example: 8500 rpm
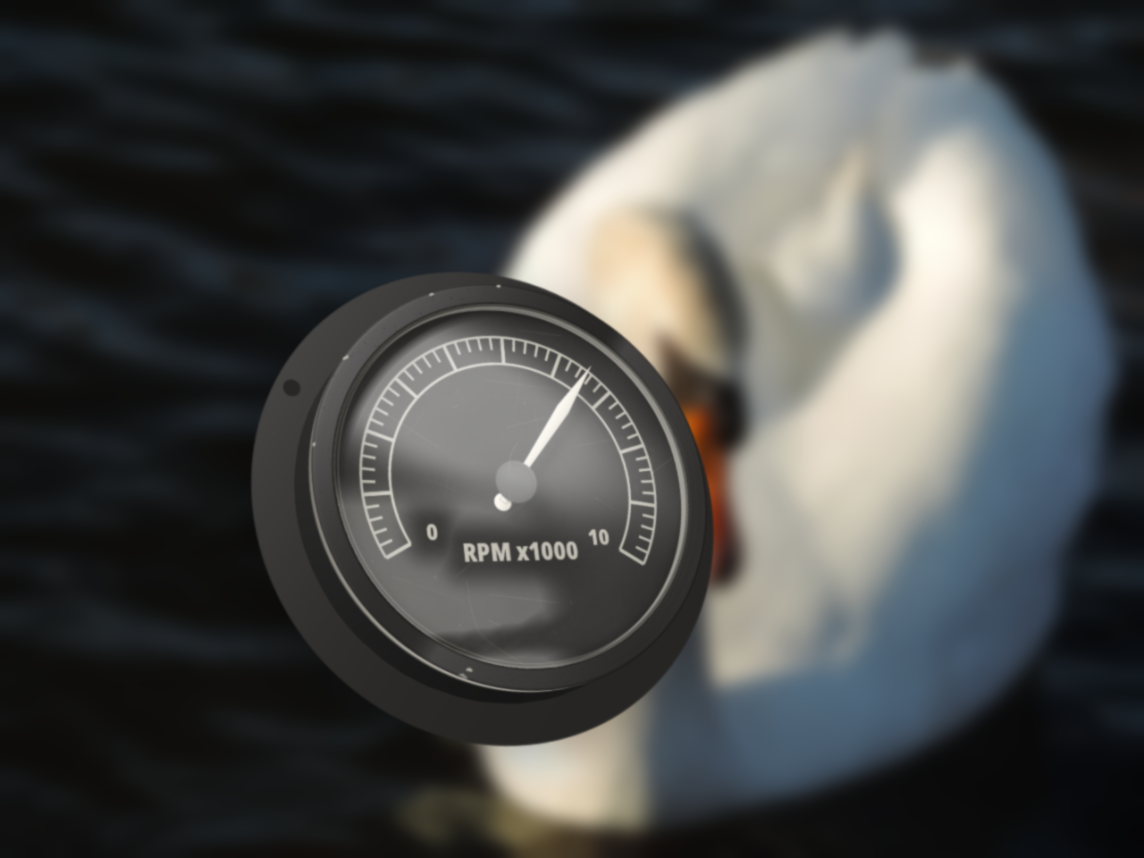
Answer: 6500 rpm
